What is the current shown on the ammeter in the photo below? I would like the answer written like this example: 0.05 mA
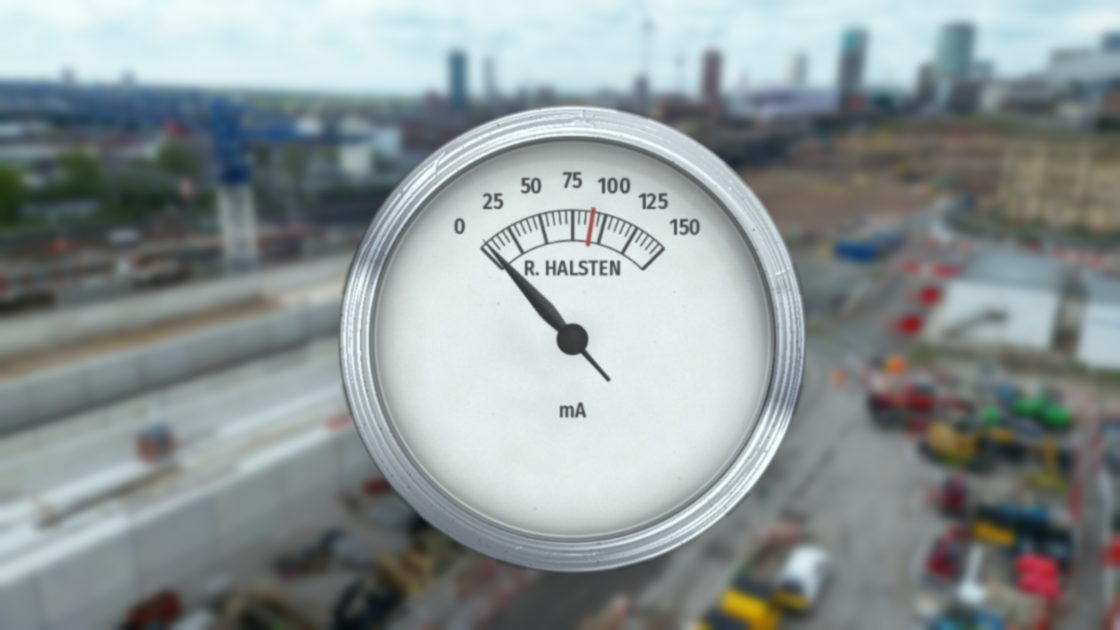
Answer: 5 mA
